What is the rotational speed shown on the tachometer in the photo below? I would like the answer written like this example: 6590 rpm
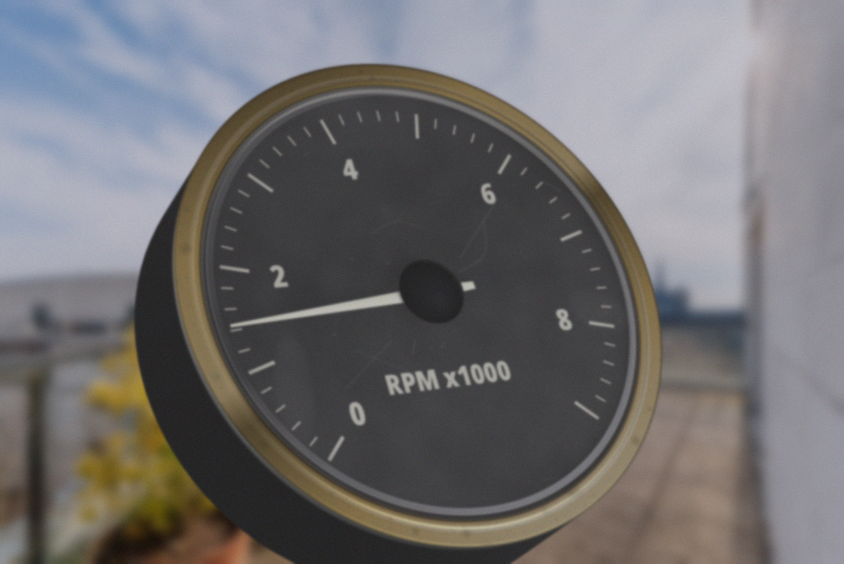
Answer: 1400 rpm
